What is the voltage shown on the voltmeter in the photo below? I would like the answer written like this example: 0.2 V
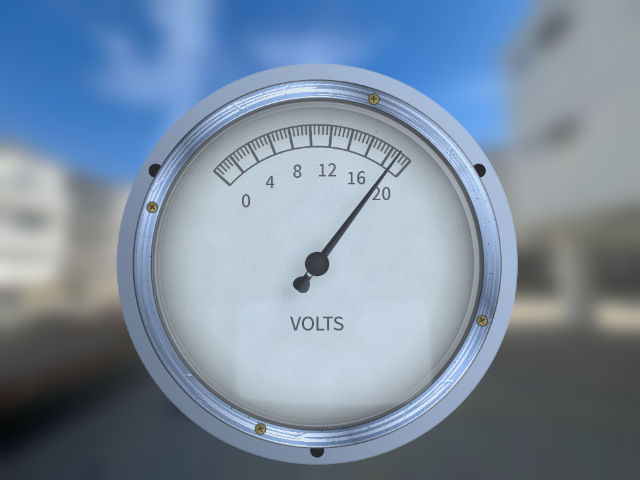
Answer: 18.8 V
